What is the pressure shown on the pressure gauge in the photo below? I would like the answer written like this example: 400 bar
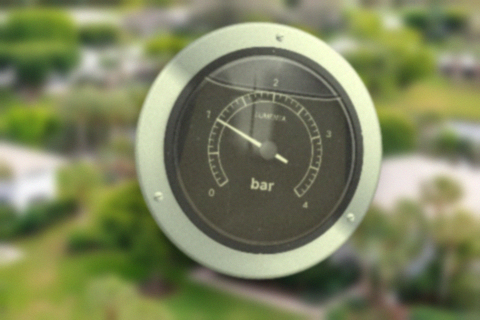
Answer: 1 bar
